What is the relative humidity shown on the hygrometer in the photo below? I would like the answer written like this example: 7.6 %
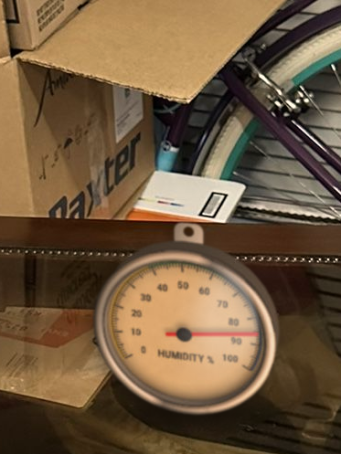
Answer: 85 %
